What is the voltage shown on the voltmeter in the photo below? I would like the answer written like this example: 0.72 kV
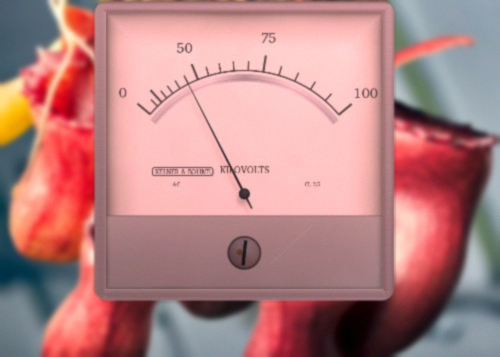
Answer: 45 kV
